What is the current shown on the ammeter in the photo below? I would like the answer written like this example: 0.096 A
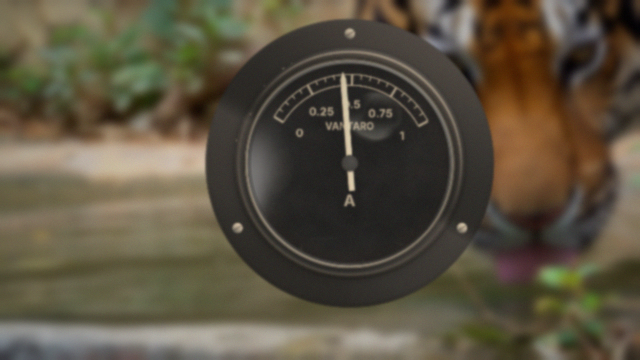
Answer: 0.45 A
